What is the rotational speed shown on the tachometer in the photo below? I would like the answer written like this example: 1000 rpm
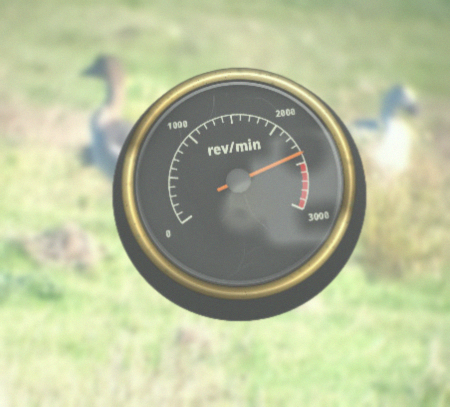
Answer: 2400 rpm
